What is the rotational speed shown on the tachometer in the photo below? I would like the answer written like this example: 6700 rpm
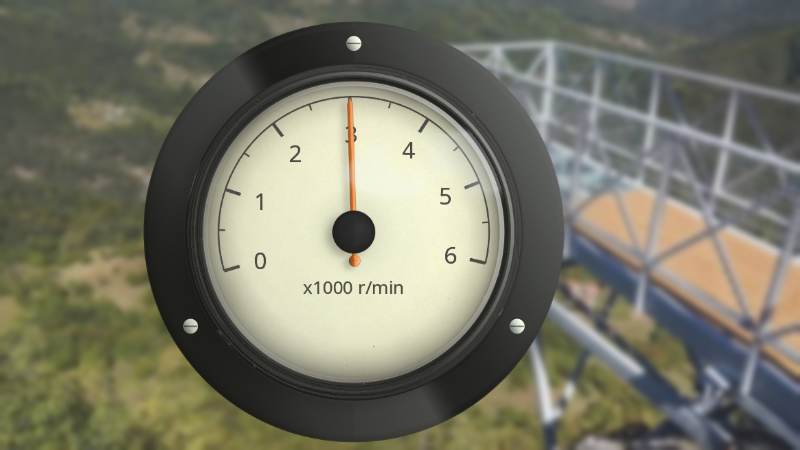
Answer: 3000 rpm
